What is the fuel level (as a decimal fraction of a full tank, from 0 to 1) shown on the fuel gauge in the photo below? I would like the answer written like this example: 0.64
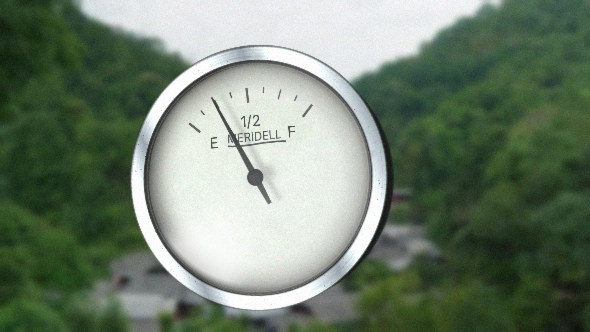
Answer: 0.25
